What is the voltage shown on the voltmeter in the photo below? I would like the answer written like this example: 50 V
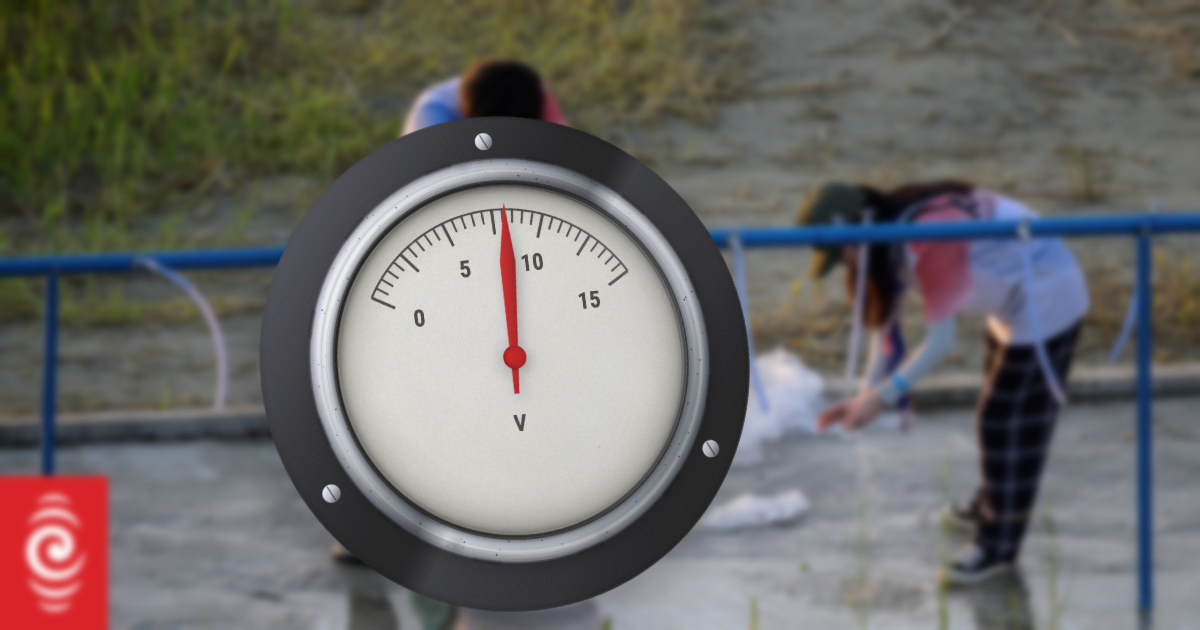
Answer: 8 V
